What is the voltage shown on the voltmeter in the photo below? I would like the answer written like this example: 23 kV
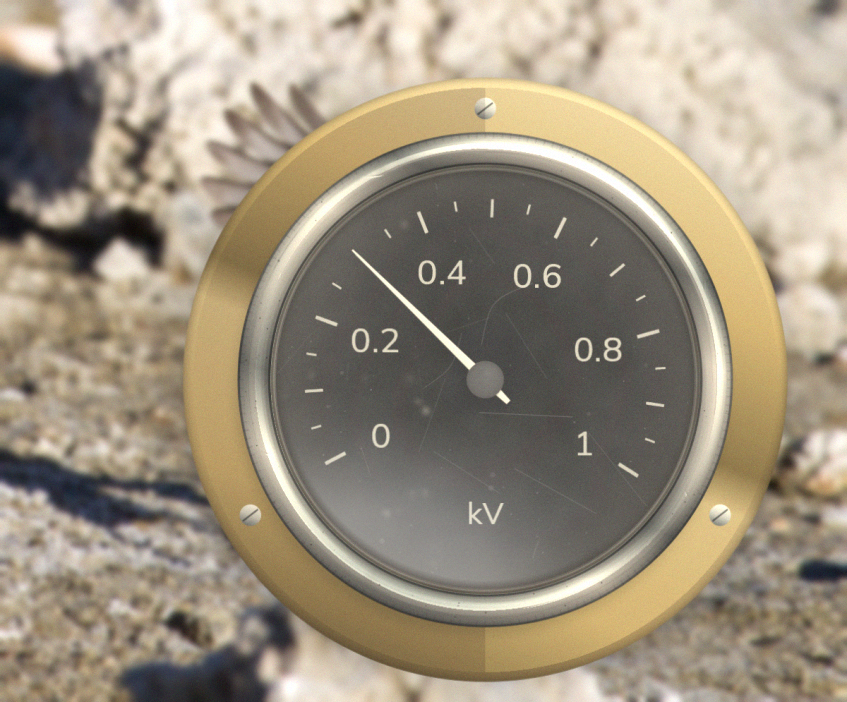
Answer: 0.3 kV
